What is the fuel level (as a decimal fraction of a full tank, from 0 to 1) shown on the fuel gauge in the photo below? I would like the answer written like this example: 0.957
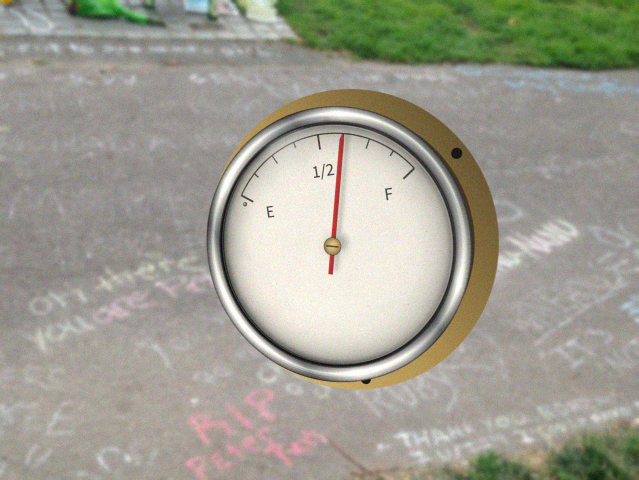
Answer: 0.625
